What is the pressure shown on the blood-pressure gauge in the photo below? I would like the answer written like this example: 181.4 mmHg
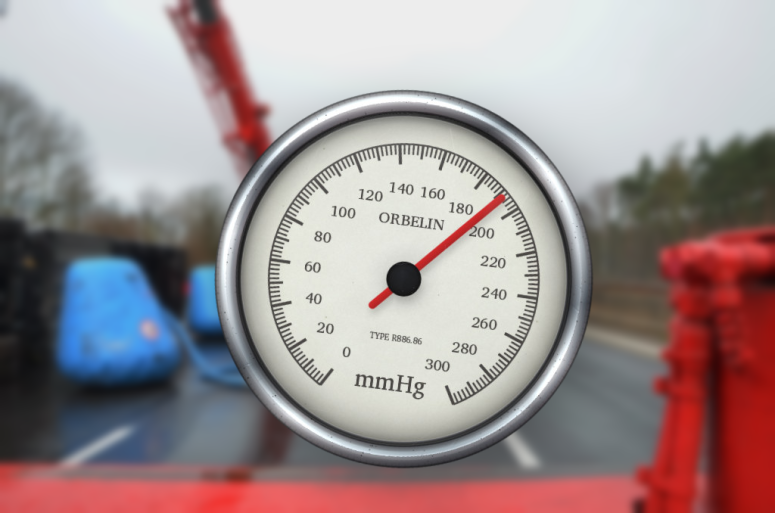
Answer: 192 mmHg
